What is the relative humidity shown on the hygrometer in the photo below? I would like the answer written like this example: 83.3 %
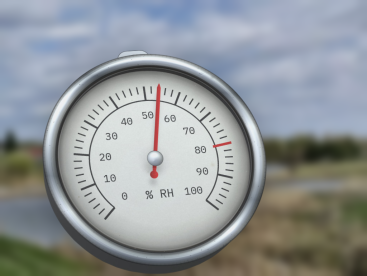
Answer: 54 %
